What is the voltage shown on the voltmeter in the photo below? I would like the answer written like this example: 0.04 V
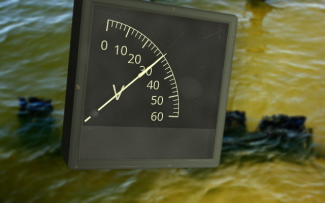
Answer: 30 V
